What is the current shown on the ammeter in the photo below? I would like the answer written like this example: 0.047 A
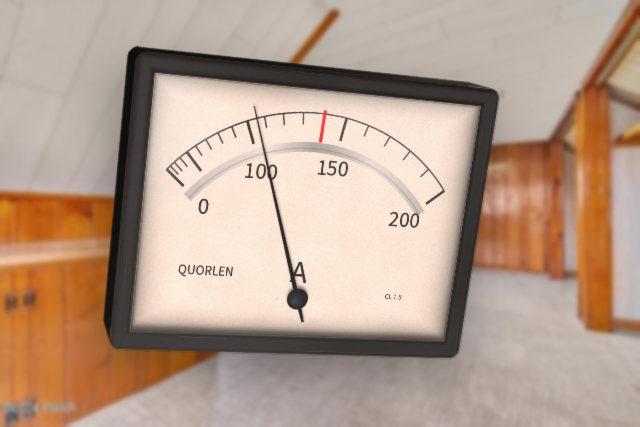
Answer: 105 A
